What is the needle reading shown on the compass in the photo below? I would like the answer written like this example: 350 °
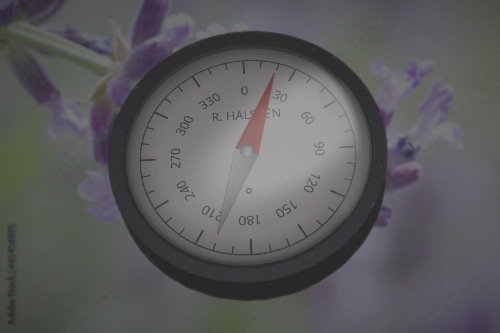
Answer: 20 °
